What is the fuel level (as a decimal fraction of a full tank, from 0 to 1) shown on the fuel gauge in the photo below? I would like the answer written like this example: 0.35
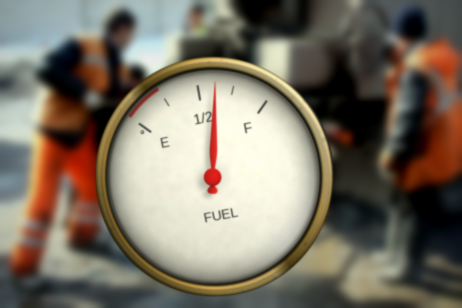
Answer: 0.625
